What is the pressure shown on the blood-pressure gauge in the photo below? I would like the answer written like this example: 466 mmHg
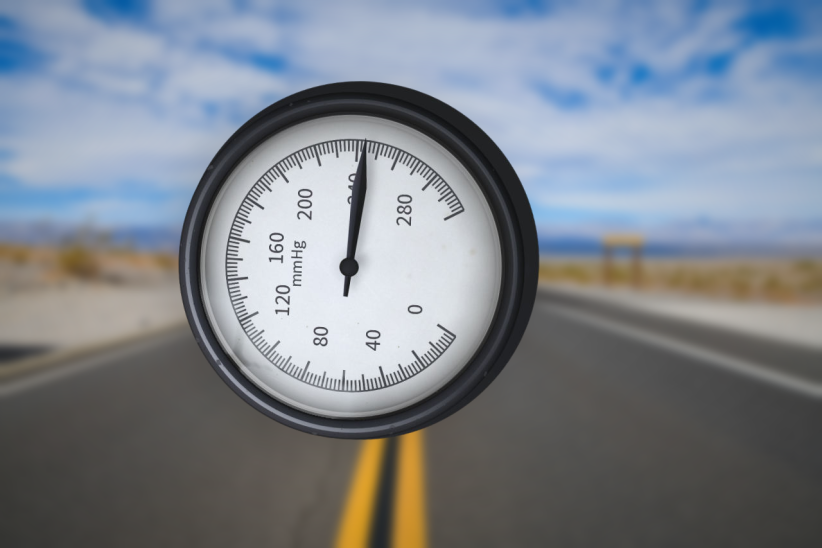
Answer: 244 mmHg
